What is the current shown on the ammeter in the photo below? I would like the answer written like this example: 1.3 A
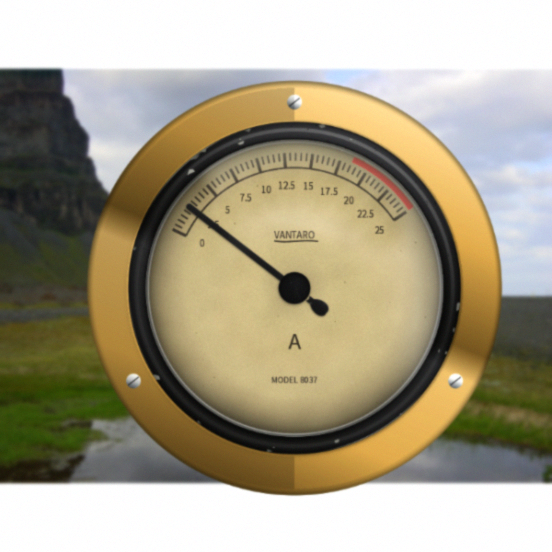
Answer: 2.5 A
